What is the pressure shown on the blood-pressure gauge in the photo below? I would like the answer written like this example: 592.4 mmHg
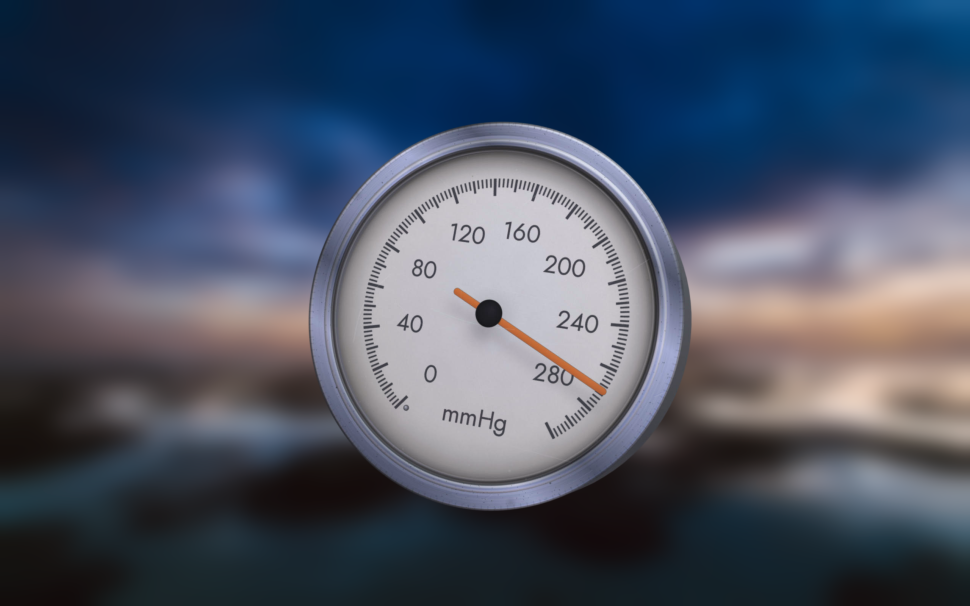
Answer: 270 mmHg
